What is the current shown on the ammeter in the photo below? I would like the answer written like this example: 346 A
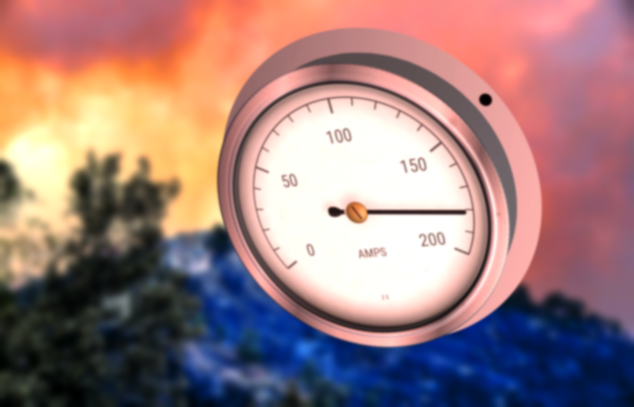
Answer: 180 A
